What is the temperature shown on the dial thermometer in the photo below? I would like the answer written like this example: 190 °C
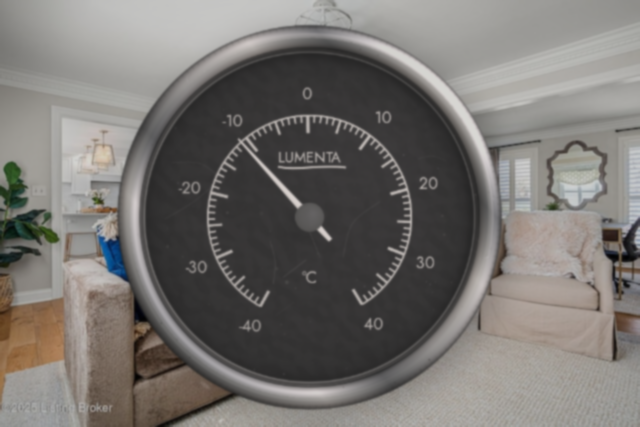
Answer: -11 °C
